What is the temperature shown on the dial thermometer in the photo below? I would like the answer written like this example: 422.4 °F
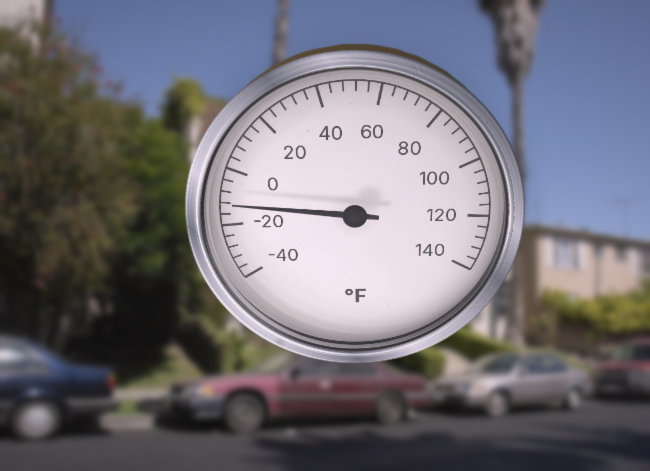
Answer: -12 °F
